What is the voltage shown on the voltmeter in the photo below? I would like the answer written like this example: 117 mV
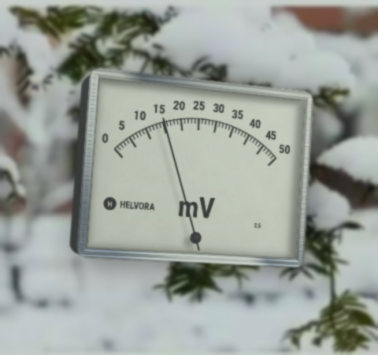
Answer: 15 mV
